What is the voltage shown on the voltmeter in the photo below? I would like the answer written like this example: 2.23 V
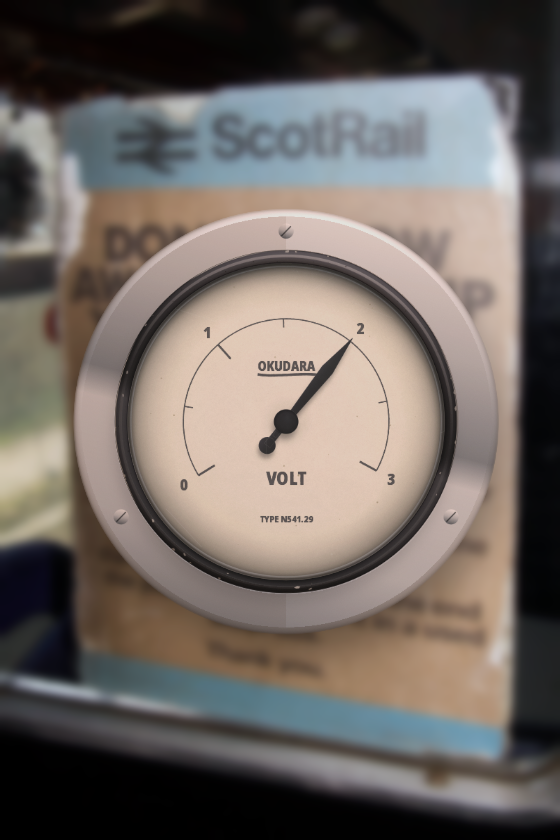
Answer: 2 V
